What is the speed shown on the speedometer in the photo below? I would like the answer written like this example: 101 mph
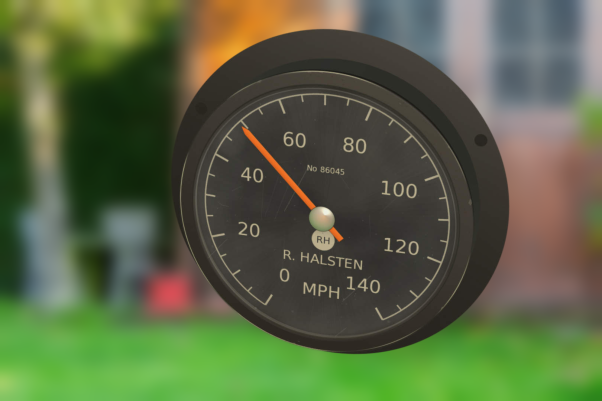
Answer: 50 mph
